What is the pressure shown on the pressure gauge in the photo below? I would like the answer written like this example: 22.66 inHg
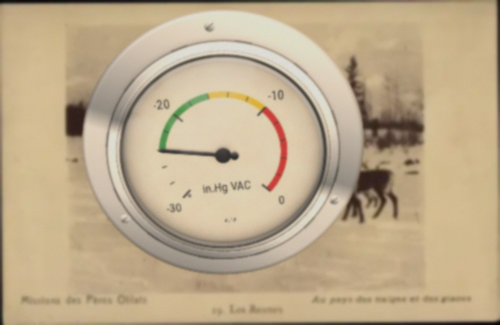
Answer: -24 inHg
